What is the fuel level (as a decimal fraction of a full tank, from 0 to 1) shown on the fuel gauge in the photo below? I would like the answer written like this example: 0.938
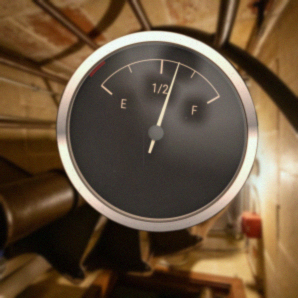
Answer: 0.625
